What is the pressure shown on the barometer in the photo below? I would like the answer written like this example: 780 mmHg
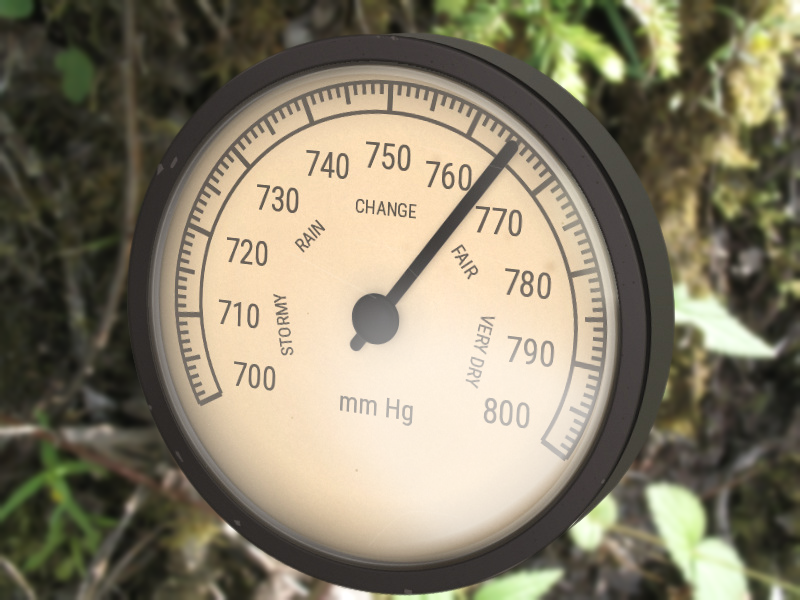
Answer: 765 mmHg
